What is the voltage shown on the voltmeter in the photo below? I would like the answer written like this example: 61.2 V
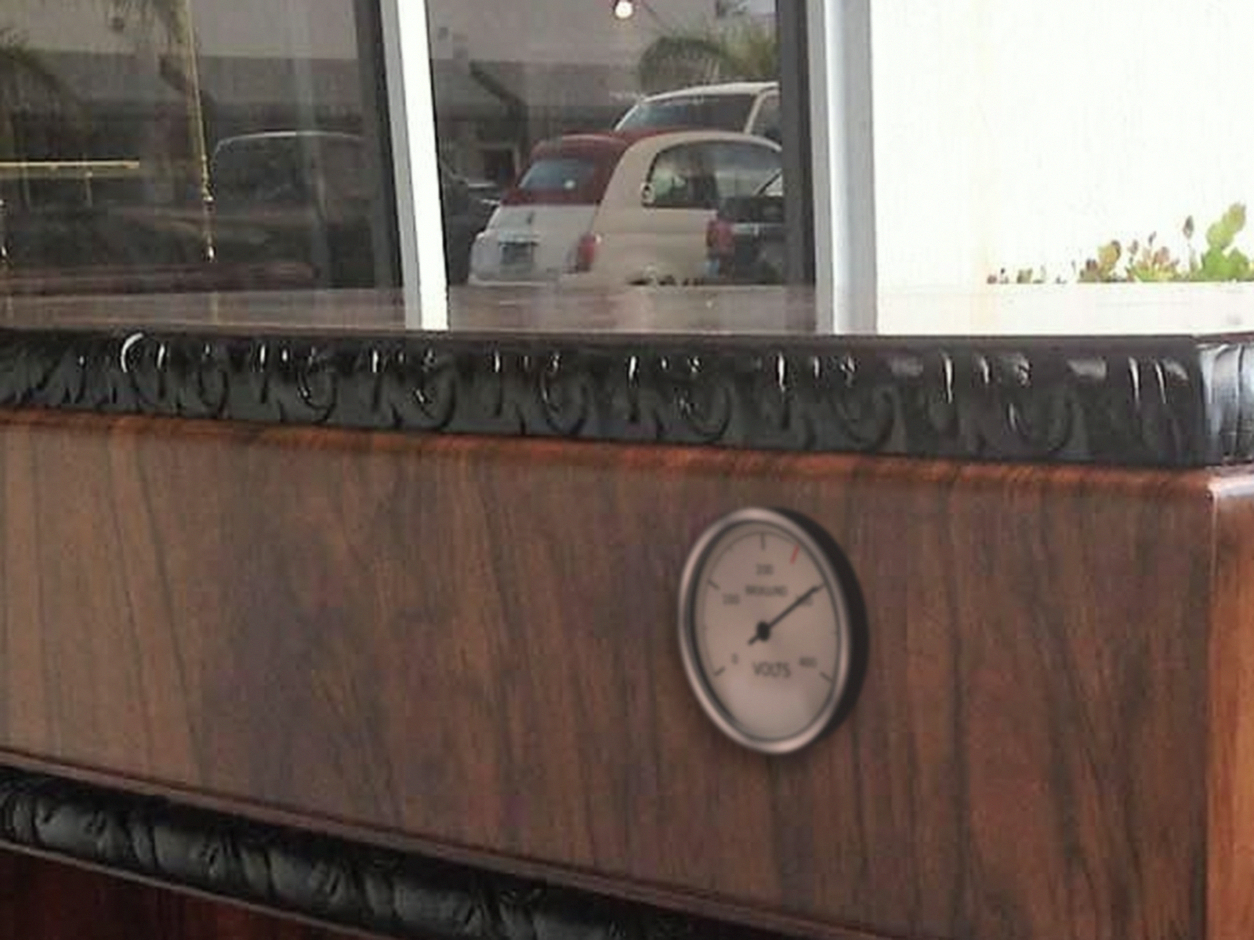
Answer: 300 V
